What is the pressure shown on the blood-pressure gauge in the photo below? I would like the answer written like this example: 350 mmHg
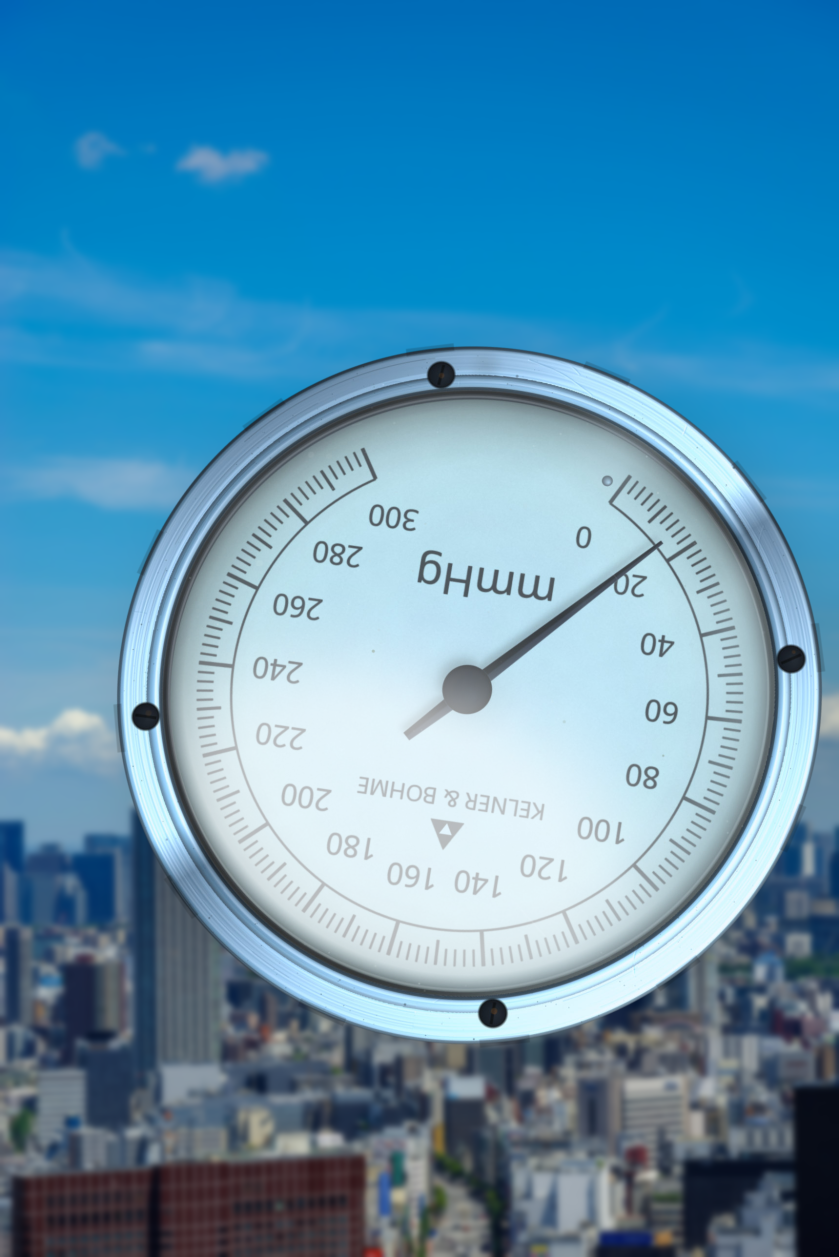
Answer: 16 mmHg
